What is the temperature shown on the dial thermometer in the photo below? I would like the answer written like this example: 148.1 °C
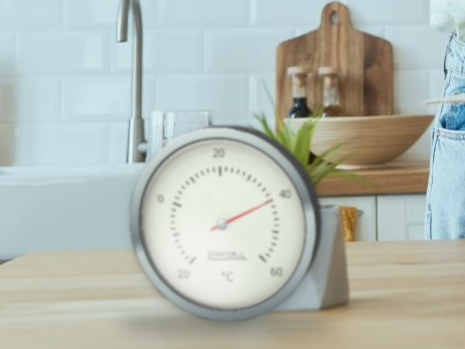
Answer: 40 °C
